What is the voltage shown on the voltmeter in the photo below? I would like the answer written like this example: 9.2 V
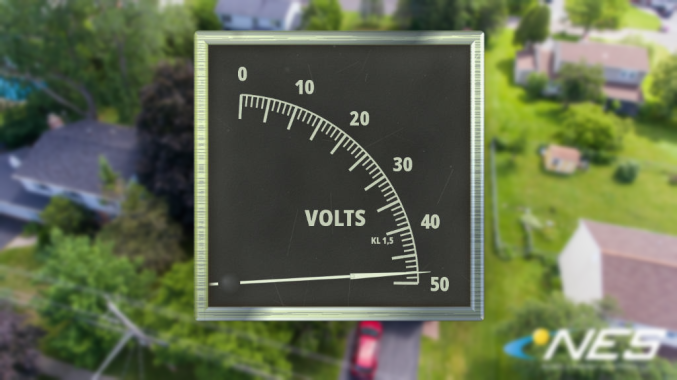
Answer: 48 V
